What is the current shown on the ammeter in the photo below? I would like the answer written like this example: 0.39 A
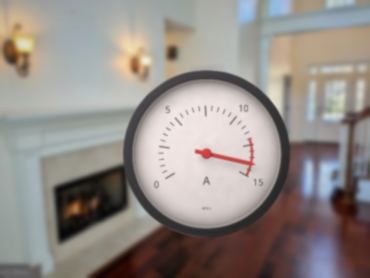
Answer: 14 A
